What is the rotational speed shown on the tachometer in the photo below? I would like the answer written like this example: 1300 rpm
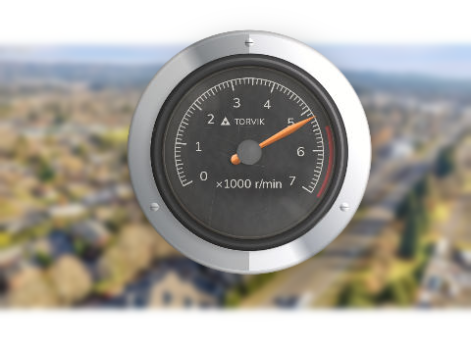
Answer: 5200 rpm
